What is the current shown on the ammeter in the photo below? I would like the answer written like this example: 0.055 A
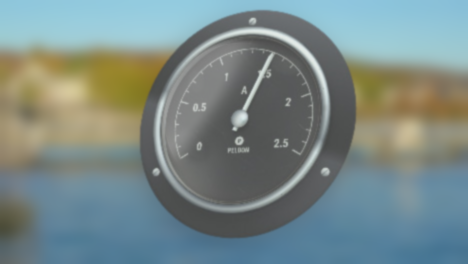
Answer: 1.5 A
